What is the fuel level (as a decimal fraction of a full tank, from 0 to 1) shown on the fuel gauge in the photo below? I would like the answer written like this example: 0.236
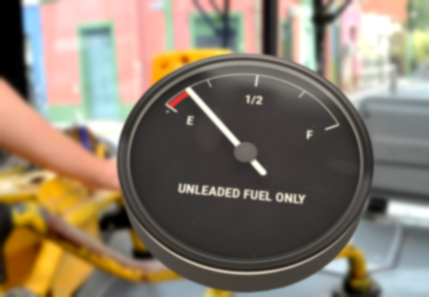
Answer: 0.125
